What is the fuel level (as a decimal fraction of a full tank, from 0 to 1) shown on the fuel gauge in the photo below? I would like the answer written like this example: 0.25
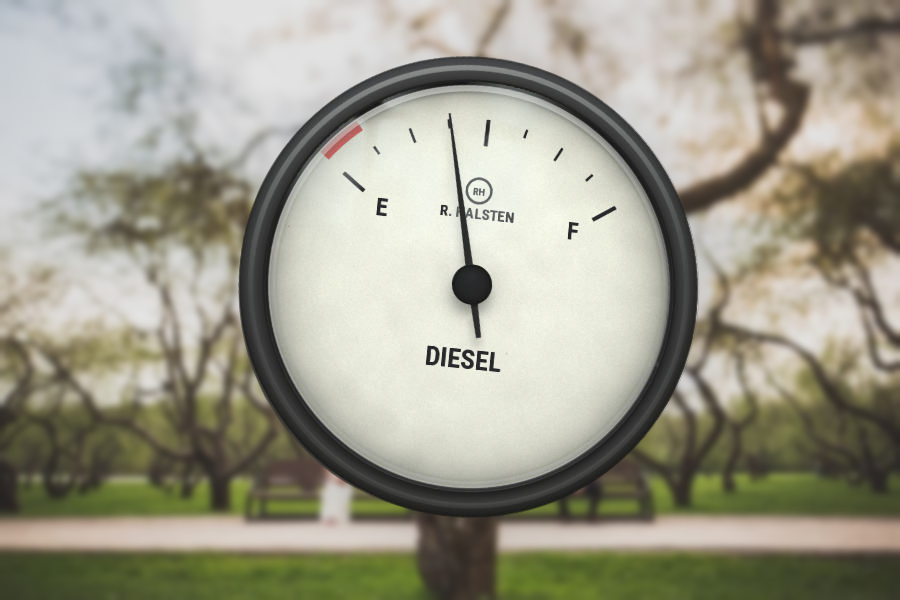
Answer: 0.375
